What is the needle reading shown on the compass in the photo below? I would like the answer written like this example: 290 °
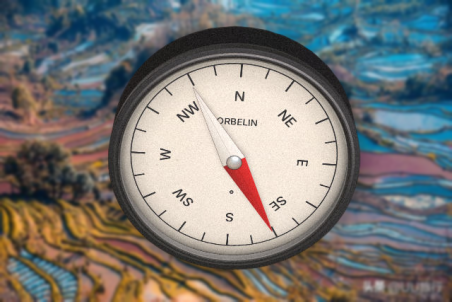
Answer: 150 °
